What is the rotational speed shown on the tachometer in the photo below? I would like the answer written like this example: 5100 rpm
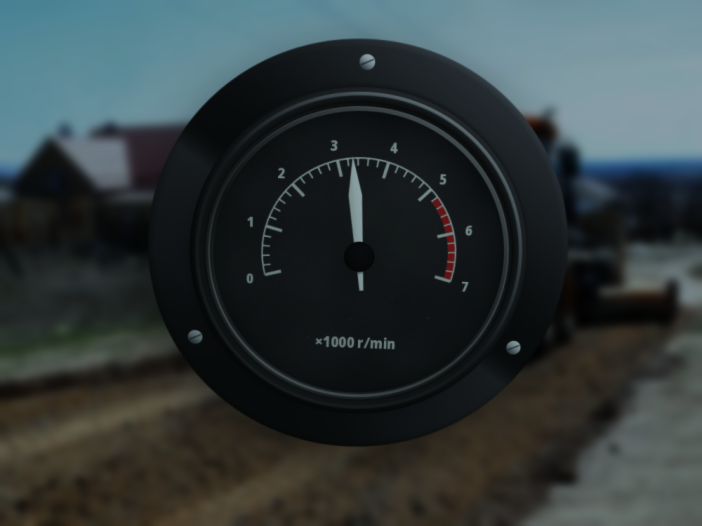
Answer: 3300 rpm
